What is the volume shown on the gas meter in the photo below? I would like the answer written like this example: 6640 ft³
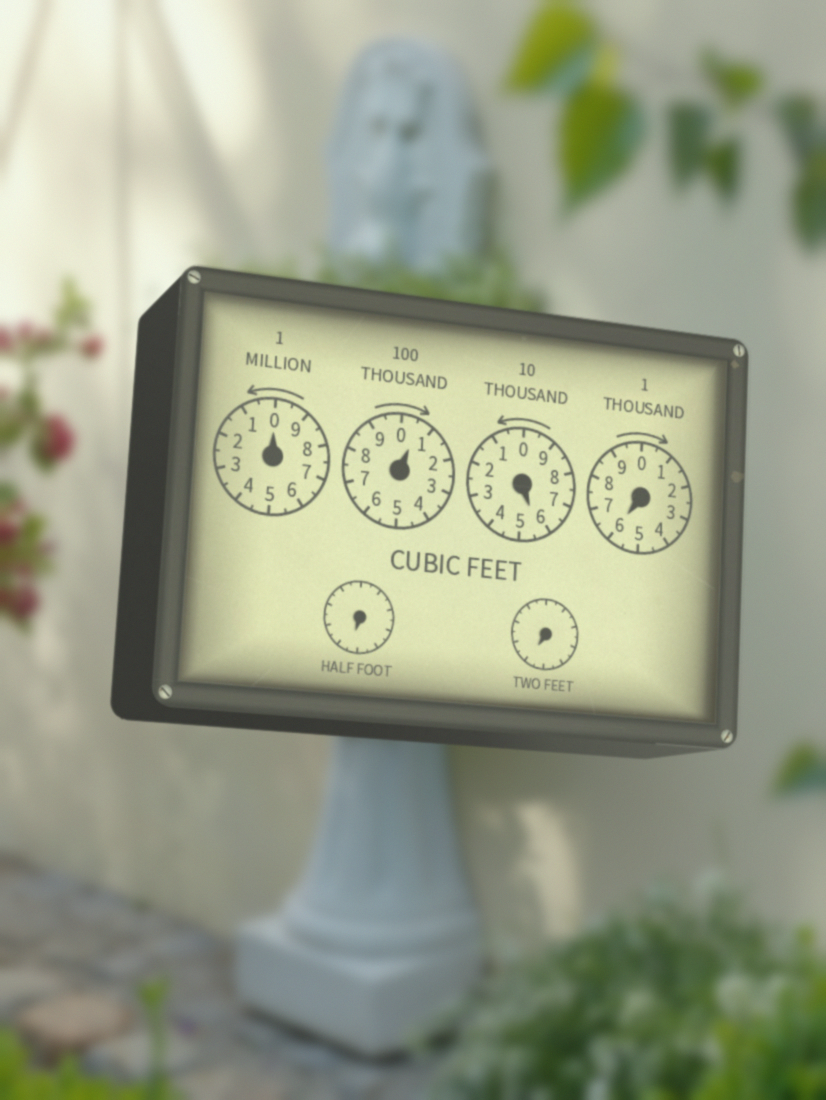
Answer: 5600 ft³
